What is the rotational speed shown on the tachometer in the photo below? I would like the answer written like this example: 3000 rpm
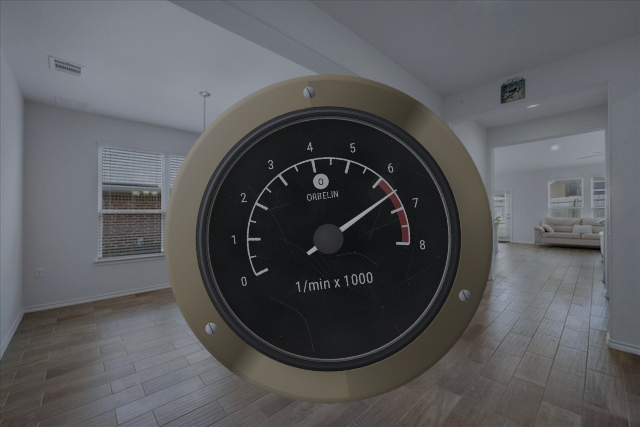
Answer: 6500 rpm
